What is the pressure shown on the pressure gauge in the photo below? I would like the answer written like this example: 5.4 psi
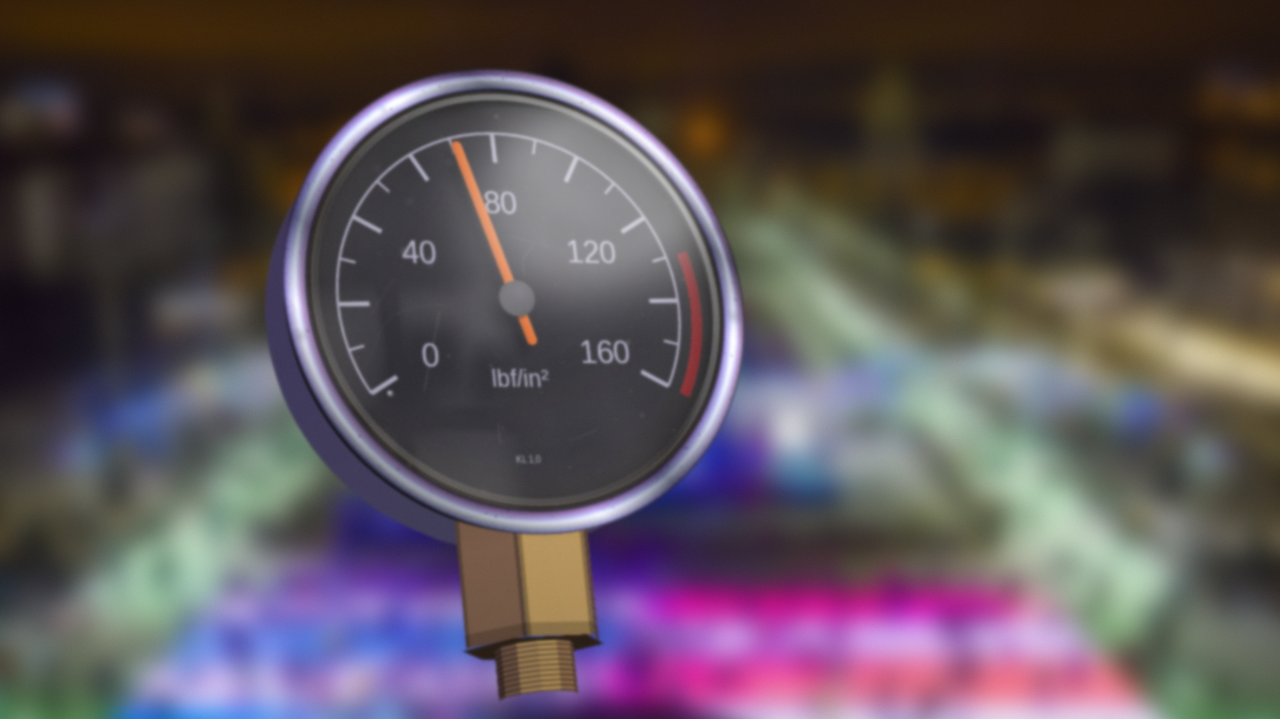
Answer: 70 psi
